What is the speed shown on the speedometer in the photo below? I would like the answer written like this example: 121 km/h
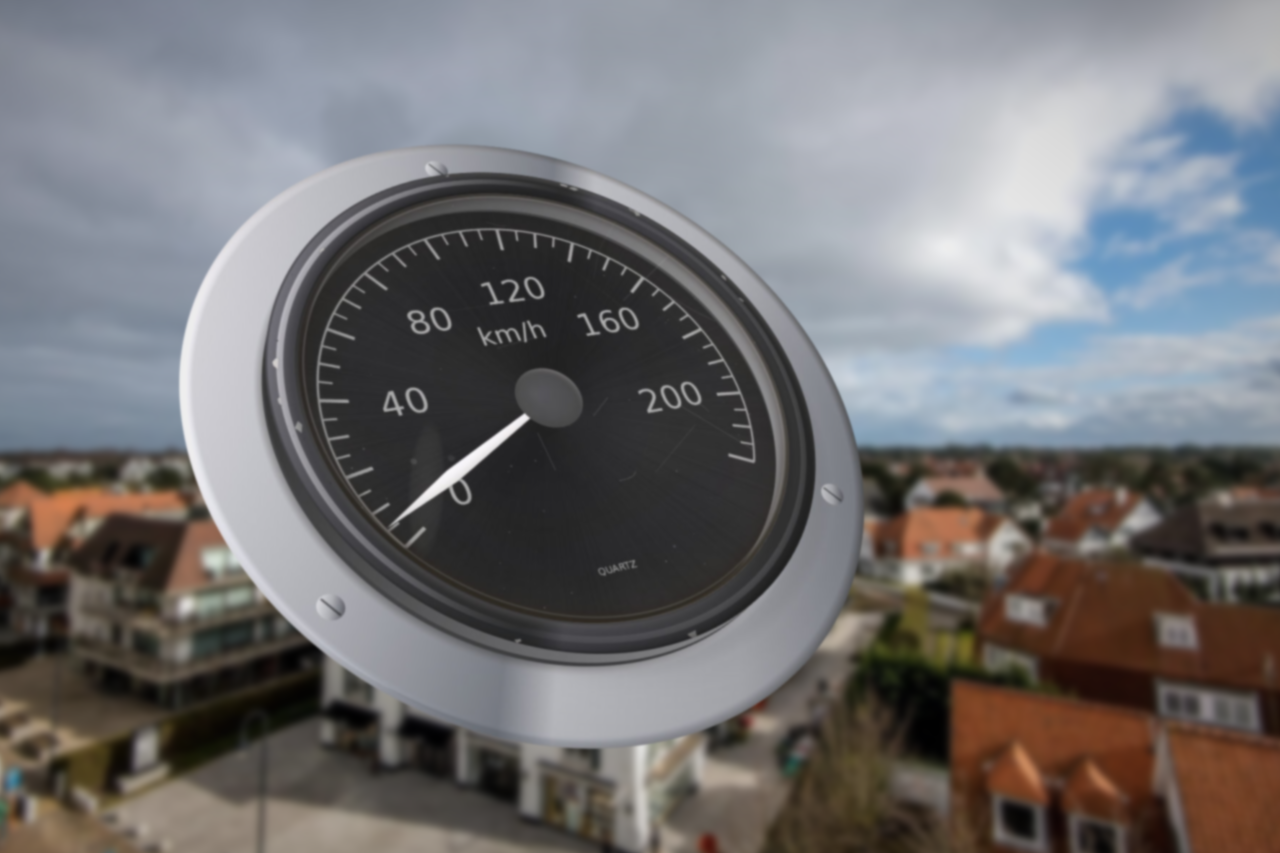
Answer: 5 km/h
